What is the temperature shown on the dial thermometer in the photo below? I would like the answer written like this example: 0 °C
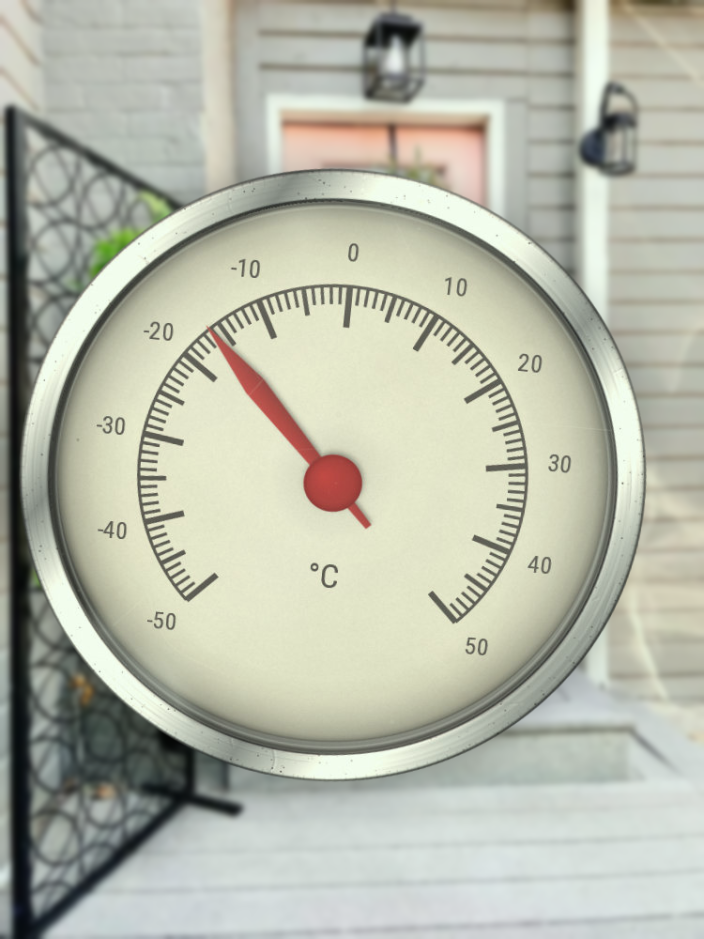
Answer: -16 °C
